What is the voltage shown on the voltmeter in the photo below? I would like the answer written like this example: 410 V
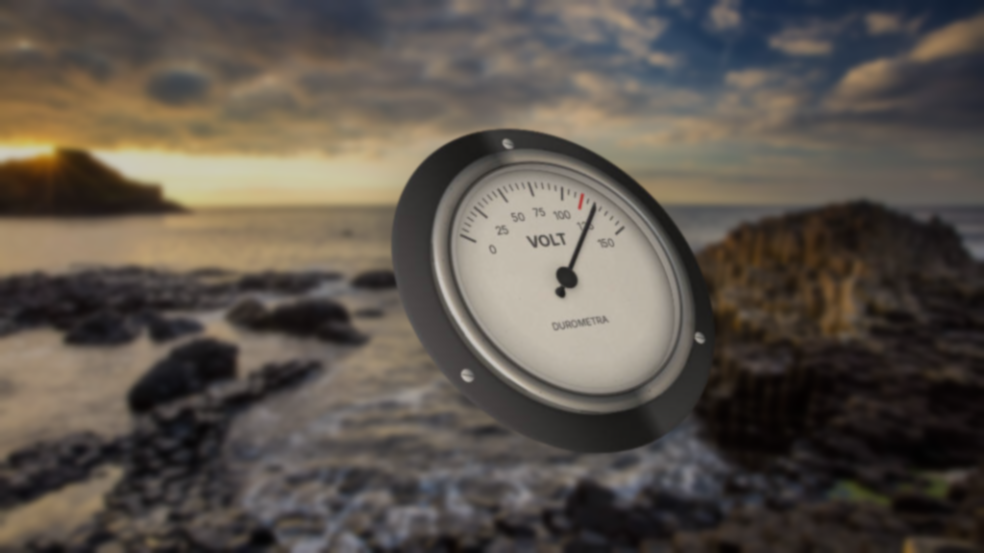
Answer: 125 V
